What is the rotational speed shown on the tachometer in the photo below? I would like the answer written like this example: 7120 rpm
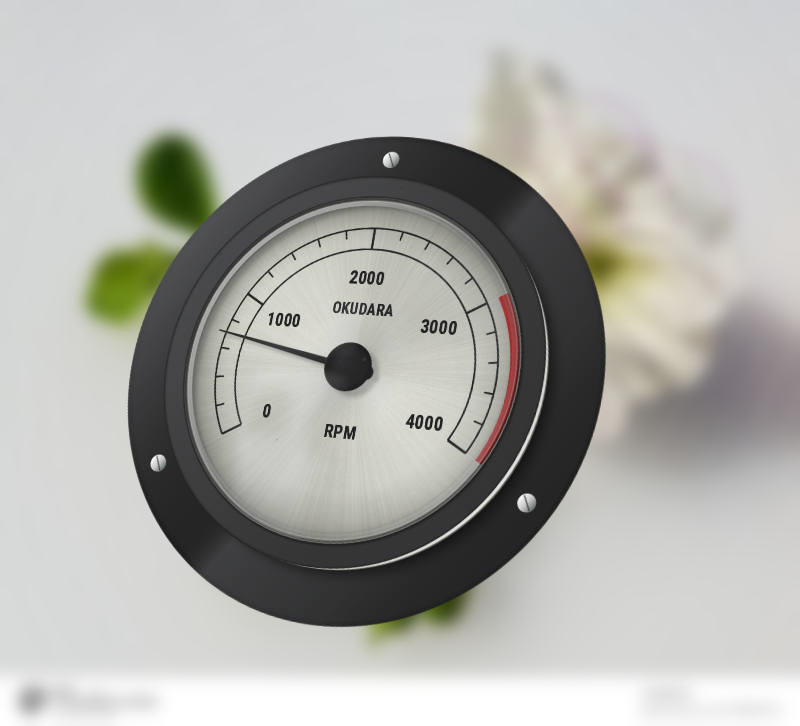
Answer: 700 rpm
